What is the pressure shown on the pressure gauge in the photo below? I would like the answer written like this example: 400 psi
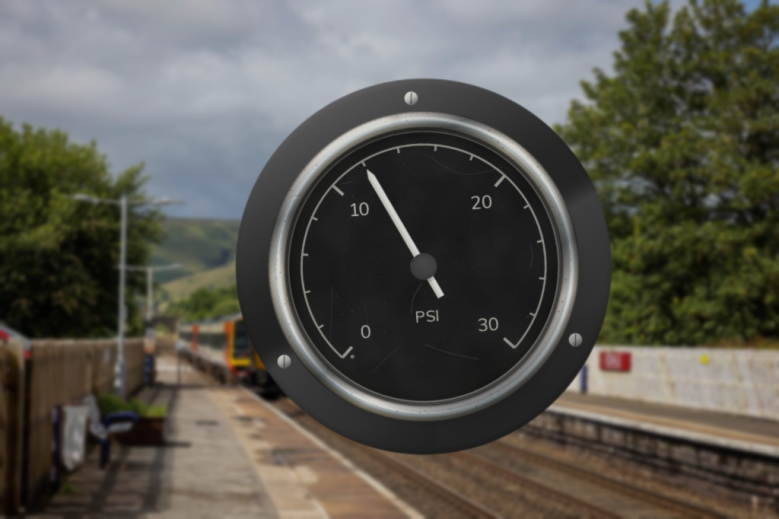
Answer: 12 psi
